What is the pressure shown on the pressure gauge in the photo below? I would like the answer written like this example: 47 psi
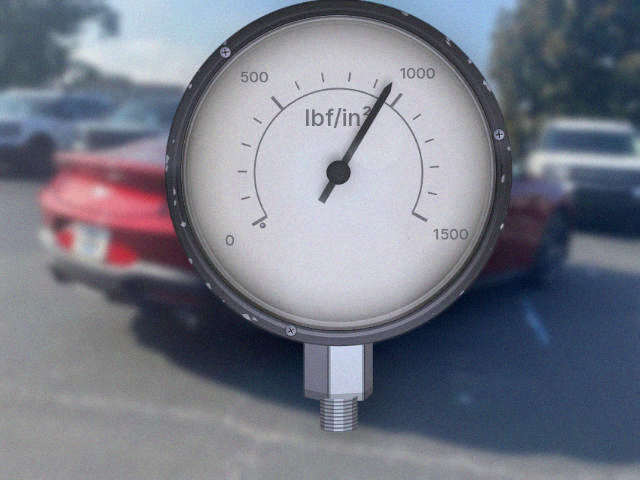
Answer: 950 psi
